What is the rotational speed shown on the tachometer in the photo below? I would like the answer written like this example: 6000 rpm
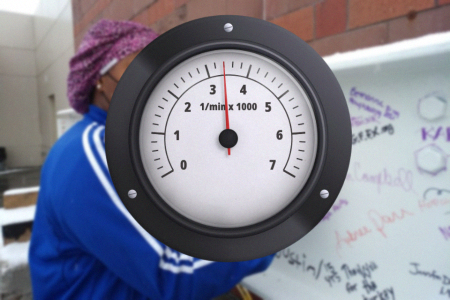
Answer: 3400 rpm
